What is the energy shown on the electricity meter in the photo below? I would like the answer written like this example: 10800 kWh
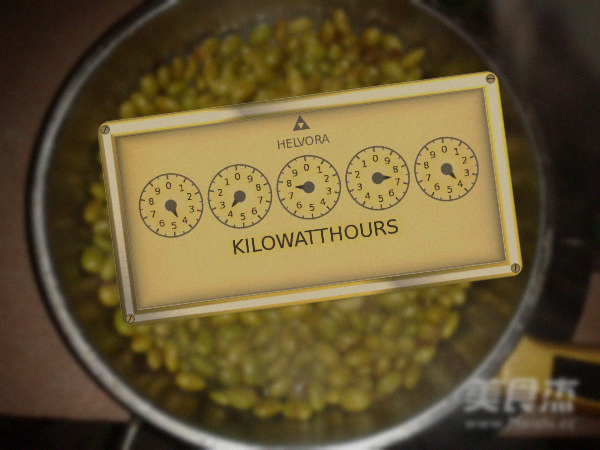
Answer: 43774 kWh
